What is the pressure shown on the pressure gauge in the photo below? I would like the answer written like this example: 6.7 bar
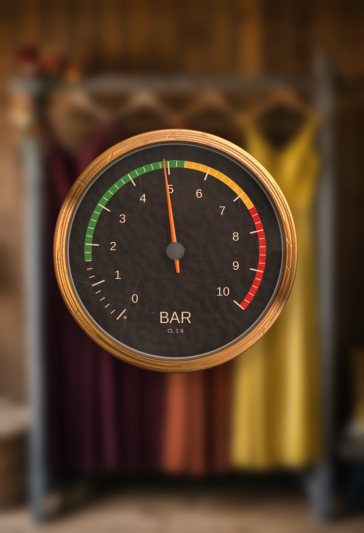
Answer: 4.9 bar
